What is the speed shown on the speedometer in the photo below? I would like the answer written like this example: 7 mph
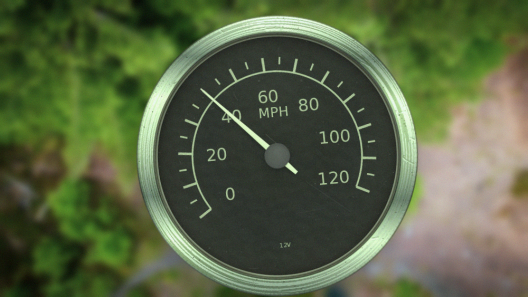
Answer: 40 mph
